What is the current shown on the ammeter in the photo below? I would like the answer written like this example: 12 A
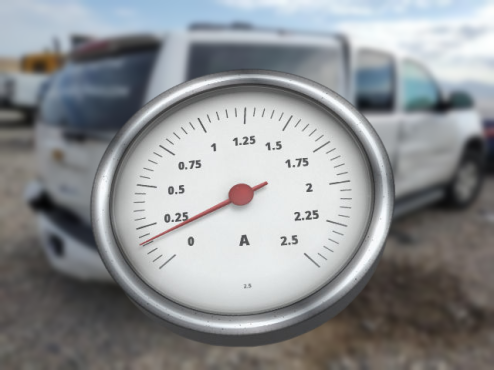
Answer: 0.15 A
